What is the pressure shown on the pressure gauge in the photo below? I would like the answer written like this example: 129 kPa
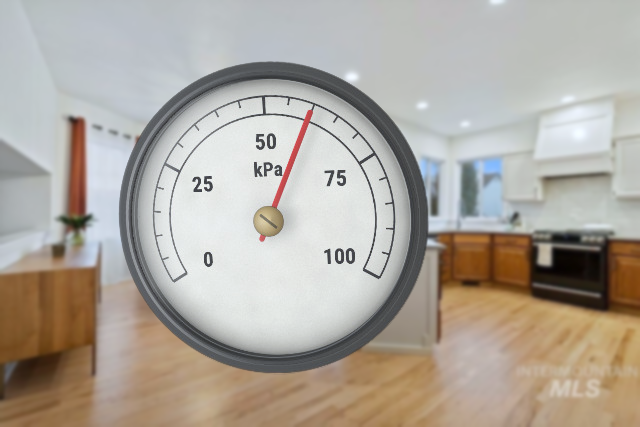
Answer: 60 kPa
